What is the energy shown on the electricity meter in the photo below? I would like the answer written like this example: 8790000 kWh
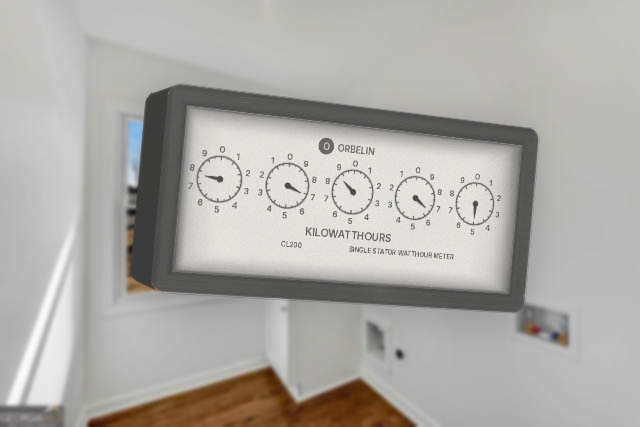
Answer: 76865 kWh
